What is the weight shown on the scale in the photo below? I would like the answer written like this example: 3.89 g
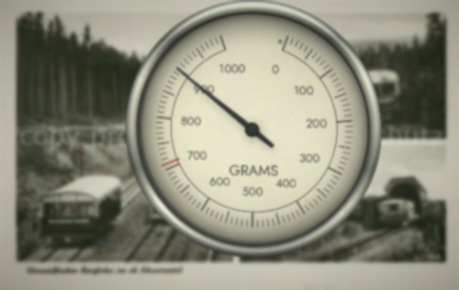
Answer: 900 g
